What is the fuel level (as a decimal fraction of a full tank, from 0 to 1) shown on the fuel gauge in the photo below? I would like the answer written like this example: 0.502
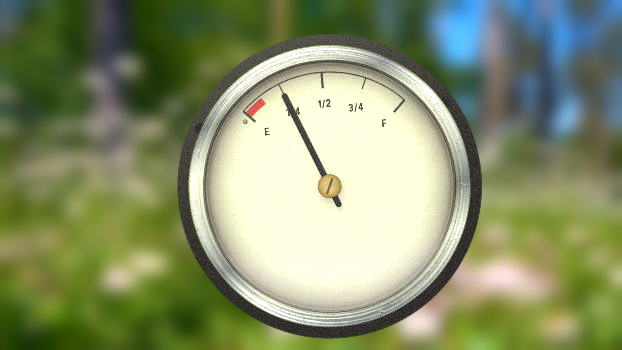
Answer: 0.25
